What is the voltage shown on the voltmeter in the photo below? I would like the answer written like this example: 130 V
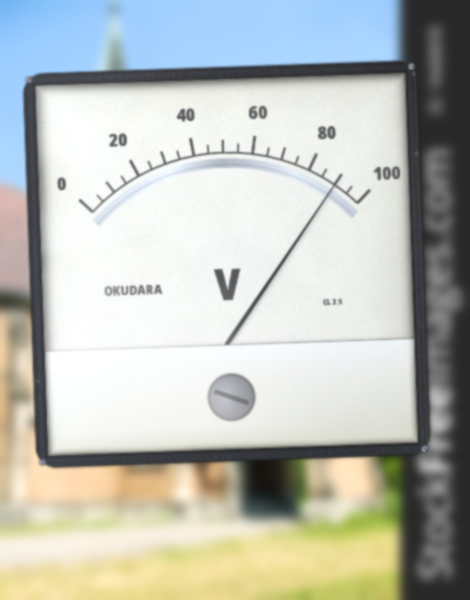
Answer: 90 V
